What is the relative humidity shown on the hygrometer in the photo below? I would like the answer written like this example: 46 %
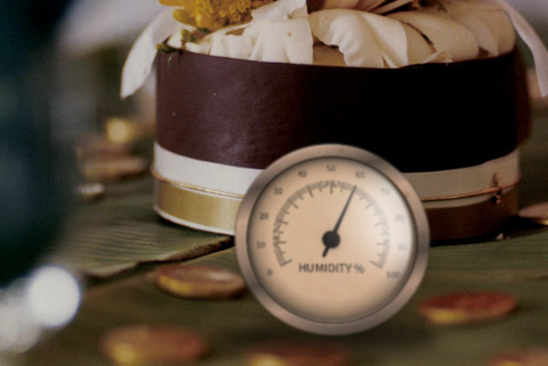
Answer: 60 %
